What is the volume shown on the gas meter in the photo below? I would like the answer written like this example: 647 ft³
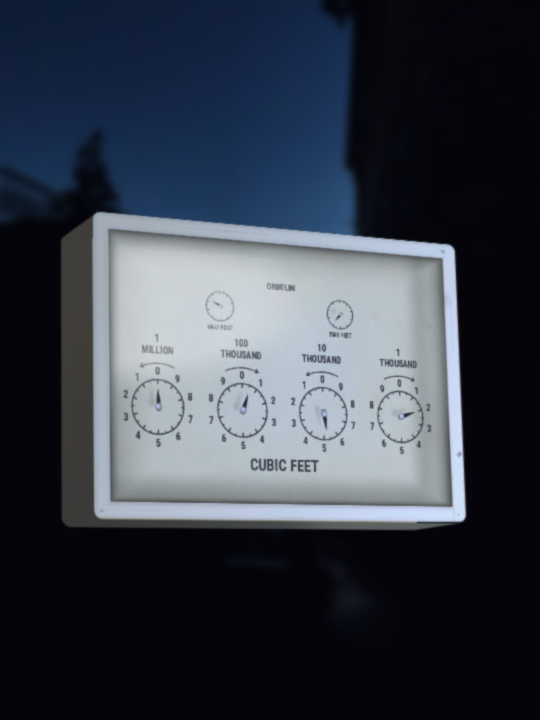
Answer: 5200 ft³
